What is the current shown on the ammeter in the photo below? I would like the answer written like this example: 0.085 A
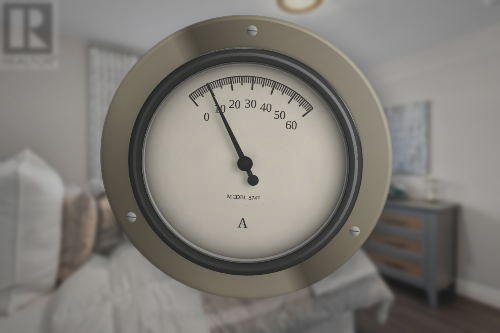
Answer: 10 A
